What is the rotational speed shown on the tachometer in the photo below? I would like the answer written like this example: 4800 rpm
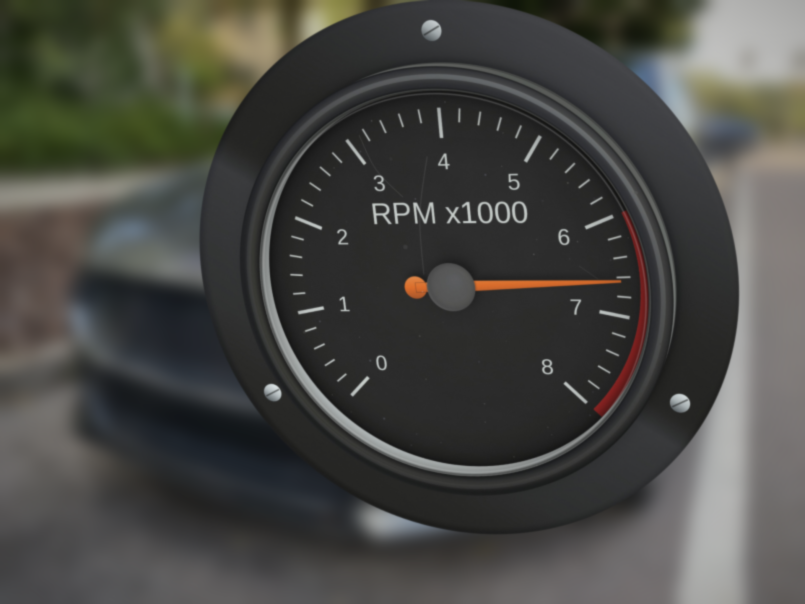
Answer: 6600 rpm
